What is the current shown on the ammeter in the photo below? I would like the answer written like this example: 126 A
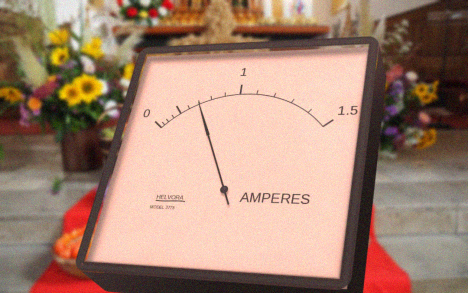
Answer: 0.7 A
